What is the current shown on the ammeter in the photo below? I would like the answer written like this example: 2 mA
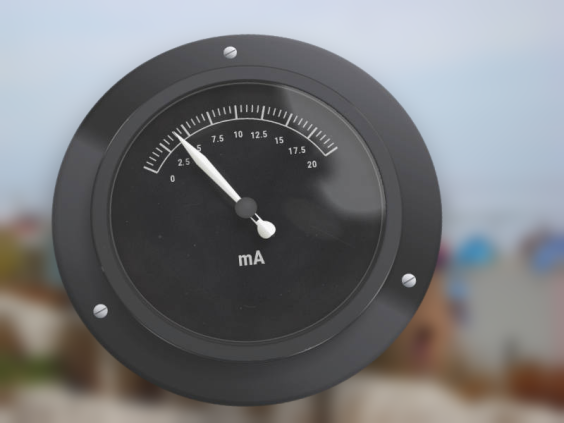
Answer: 4 mA
